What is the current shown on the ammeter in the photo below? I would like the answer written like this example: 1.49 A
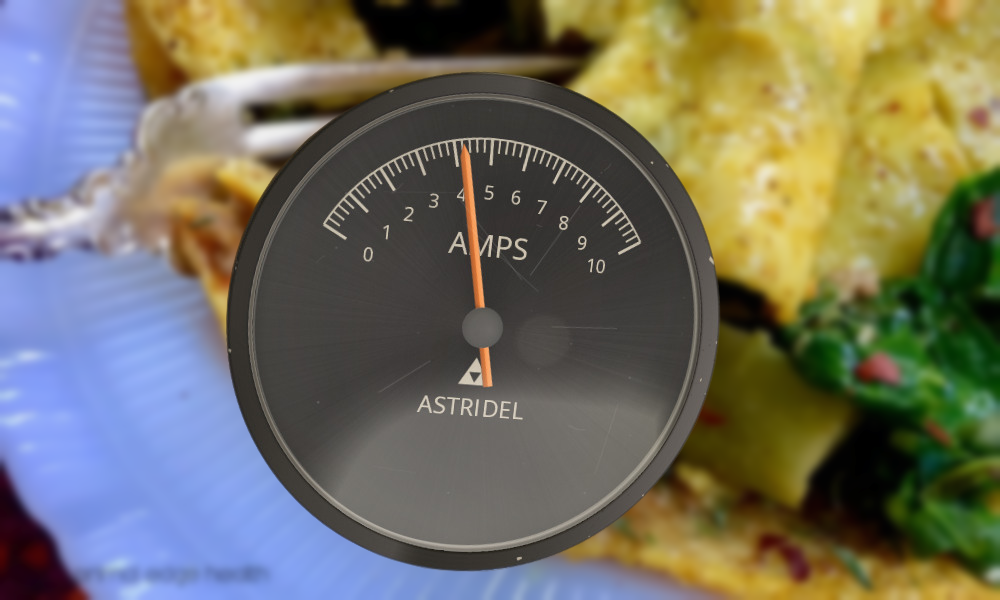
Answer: 4.2 A
